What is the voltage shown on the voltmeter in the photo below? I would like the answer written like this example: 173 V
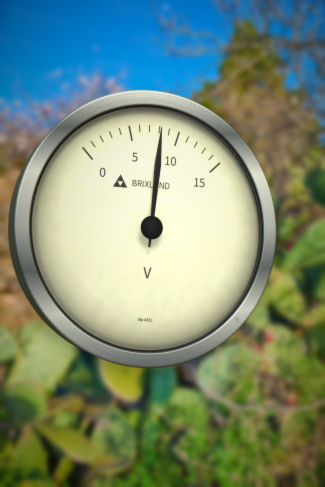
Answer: 8 V
